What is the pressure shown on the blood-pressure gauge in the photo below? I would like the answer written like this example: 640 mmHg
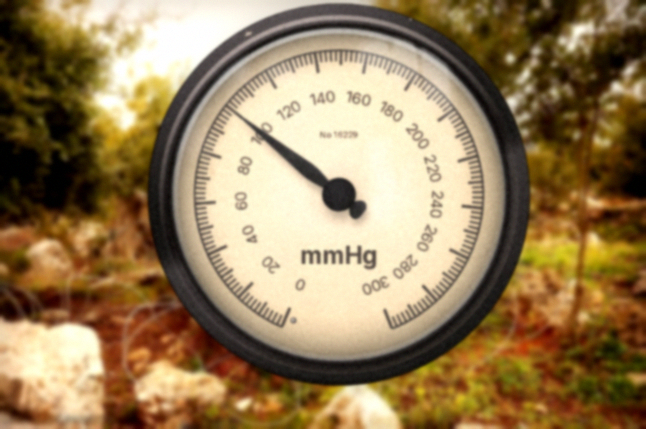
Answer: 100 mmHg
